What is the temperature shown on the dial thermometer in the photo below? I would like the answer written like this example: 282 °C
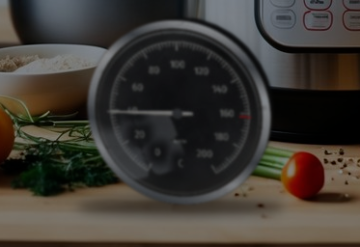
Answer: 40 °C
